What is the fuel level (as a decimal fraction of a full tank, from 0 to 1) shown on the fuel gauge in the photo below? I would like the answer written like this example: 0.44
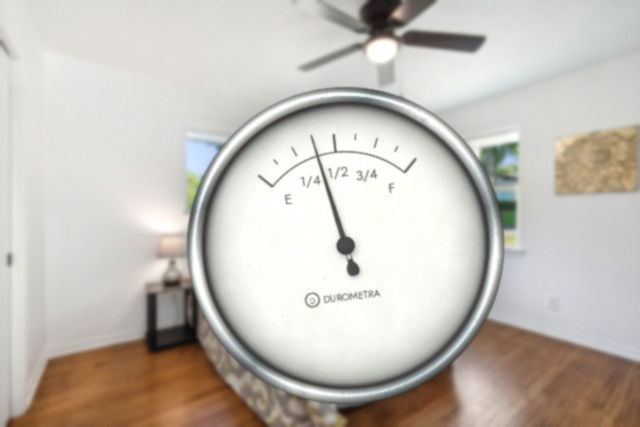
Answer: 0.375
